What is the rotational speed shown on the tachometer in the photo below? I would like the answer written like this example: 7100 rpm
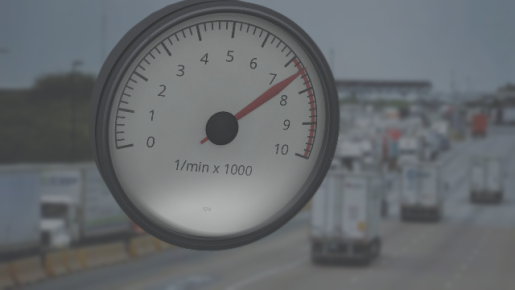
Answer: 7400 rpm
